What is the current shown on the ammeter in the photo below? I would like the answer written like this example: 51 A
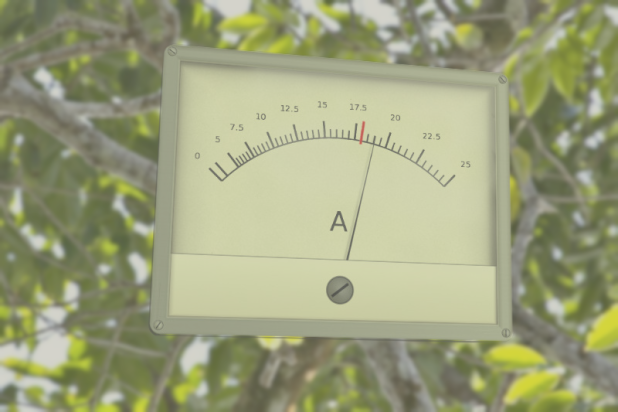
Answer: 19 A
